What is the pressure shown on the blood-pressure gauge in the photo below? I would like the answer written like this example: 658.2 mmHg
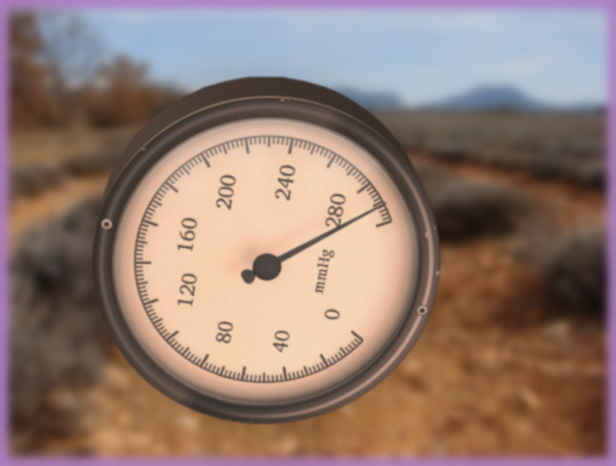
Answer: 290 mmHg
